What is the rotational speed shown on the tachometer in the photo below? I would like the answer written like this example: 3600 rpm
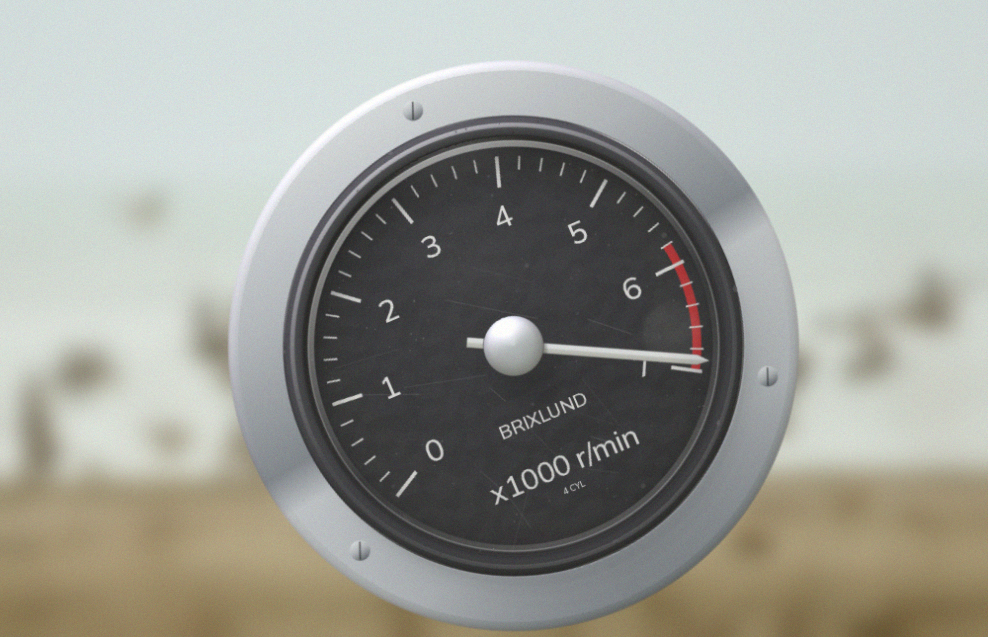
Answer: 6900 rpm
